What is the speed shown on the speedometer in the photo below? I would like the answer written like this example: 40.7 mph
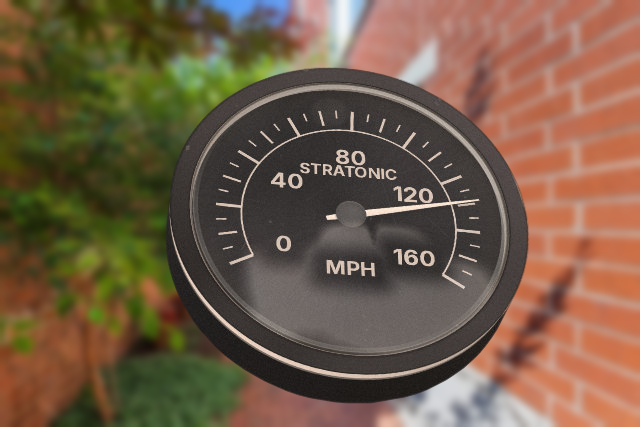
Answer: 130 mph
